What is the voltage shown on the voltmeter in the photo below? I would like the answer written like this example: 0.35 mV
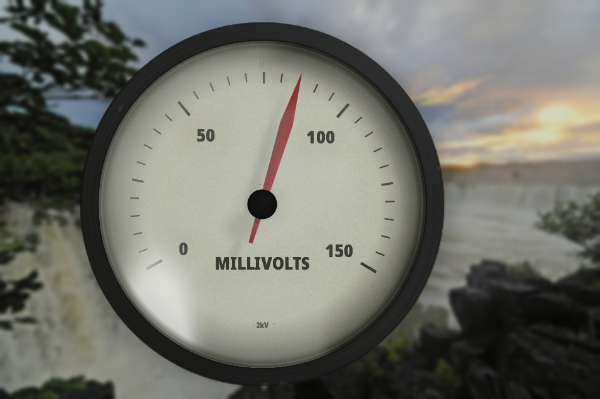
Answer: 85 mV
